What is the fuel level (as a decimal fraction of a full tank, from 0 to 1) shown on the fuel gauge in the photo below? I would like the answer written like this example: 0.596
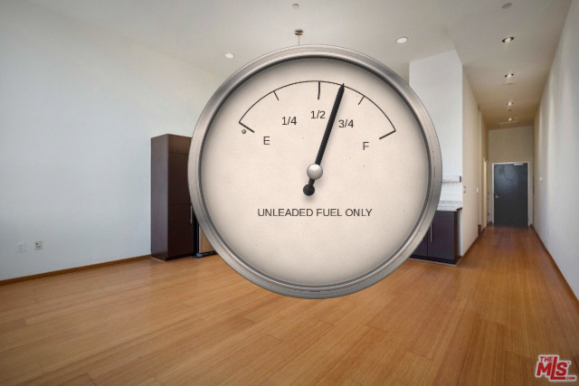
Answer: 0.625
